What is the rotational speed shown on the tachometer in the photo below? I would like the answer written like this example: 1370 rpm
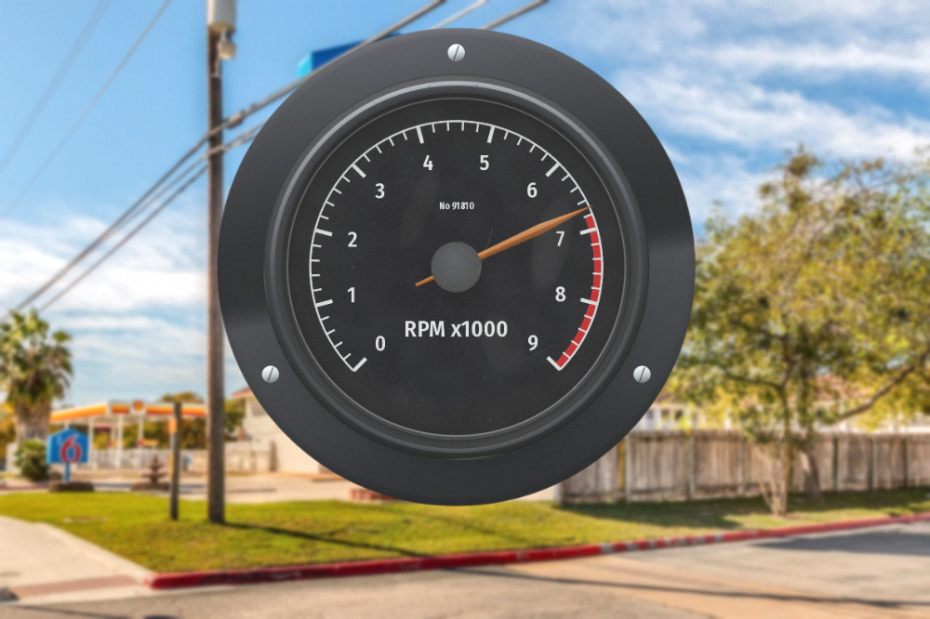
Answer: 6700 rpm
